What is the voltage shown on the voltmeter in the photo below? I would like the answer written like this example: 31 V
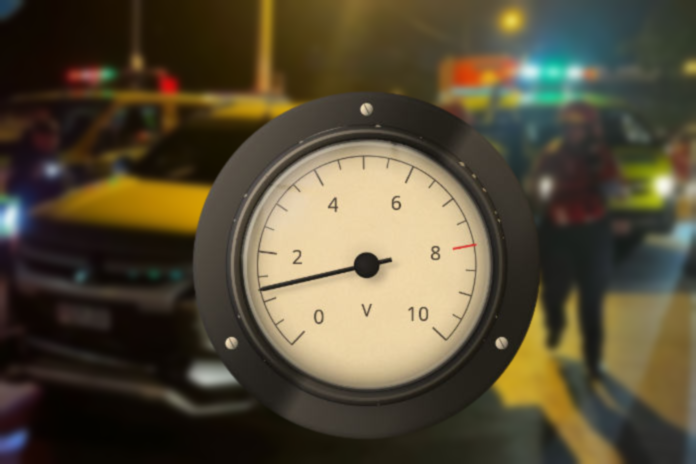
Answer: 1.25 V
